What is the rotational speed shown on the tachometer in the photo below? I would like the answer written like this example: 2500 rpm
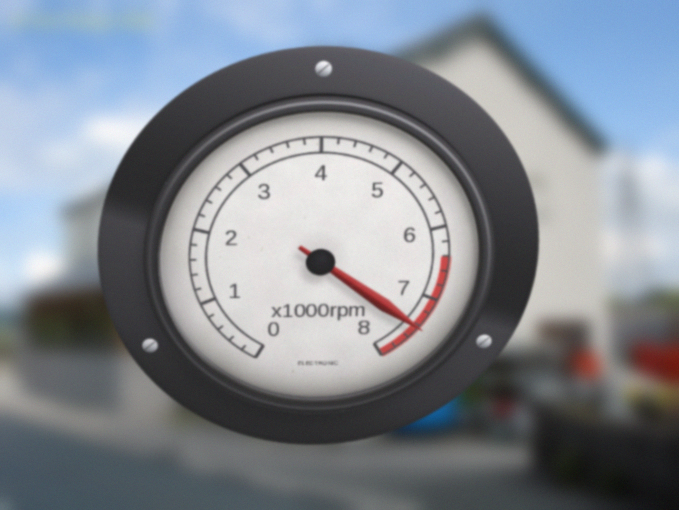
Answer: 7400 rpm
